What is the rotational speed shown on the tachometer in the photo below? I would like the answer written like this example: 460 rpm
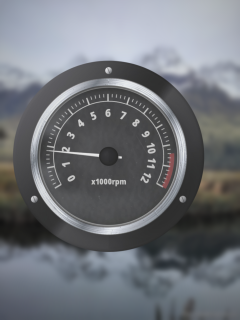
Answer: 1800 rpm
